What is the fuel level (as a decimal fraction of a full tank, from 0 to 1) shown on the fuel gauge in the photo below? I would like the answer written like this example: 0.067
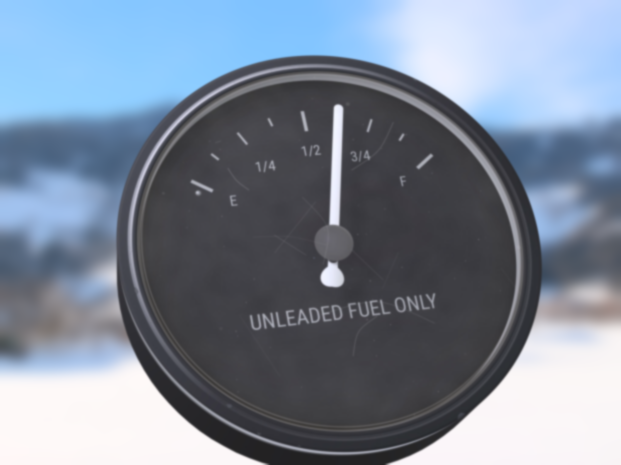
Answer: 0.625
